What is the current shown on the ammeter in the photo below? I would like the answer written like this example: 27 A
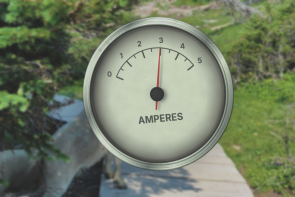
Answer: 3 A
